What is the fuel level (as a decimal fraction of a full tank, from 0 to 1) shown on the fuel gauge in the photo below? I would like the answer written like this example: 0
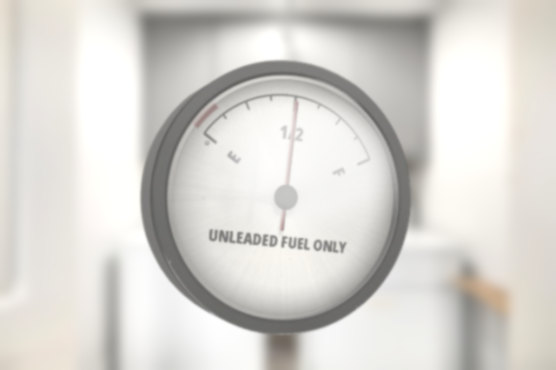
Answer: 0.5
